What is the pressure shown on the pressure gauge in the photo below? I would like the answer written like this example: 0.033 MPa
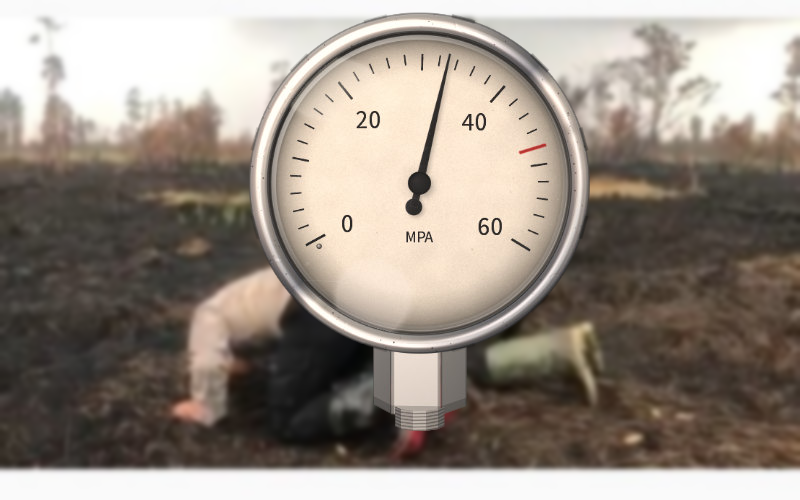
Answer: 33 MPa
